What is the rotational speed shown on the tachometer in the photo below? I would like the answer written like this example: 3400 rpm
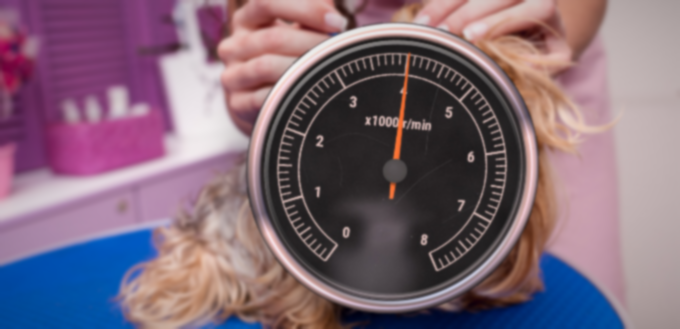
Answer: 4000 rpm
